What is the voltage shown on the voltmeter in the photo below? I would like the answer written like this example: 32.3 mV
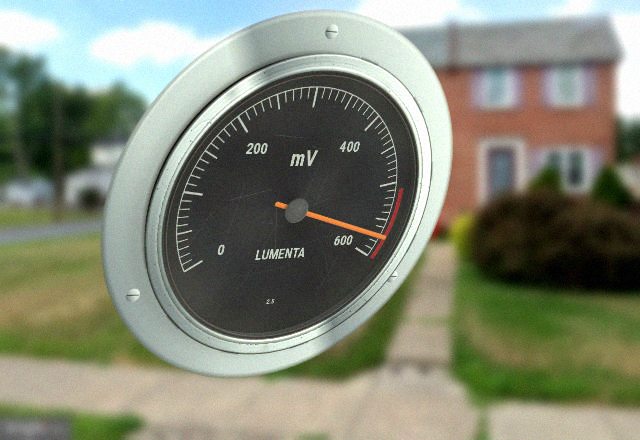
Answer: 570 mV
